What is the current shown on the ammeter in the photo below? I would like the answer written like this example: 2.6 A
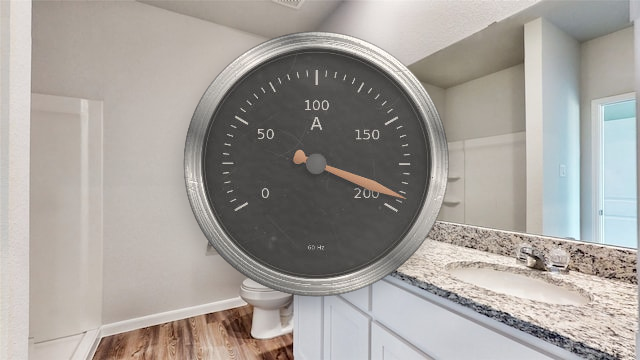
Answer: 192.5 A
